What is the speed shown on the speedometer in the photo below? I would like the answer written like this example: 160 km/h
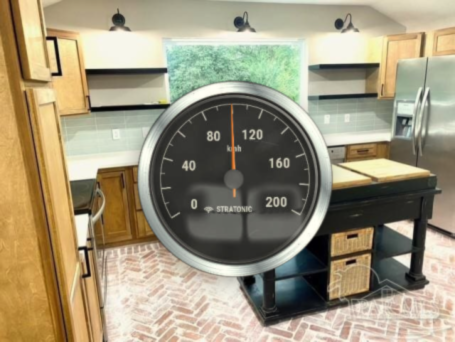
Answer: 100 km/h
